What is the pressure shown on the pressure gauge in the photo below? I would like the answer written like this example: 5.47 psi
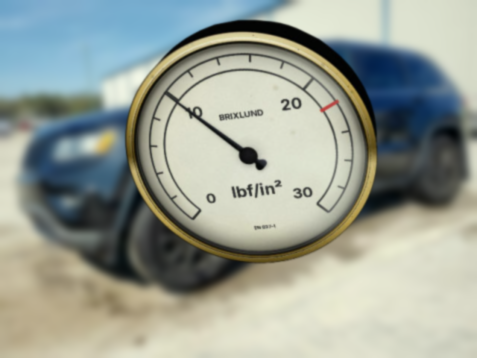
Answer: 10 psi
